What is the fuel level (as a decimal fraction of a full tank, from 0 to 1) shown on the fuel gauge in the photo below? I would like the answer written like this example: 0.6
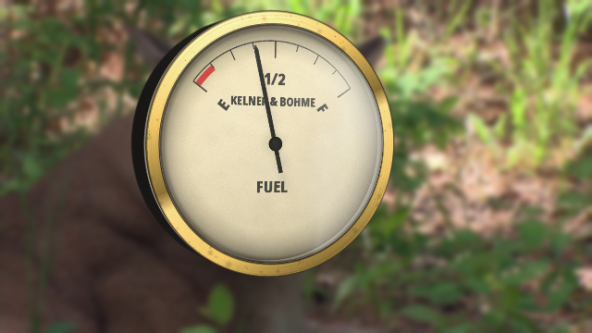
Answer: 0.375
